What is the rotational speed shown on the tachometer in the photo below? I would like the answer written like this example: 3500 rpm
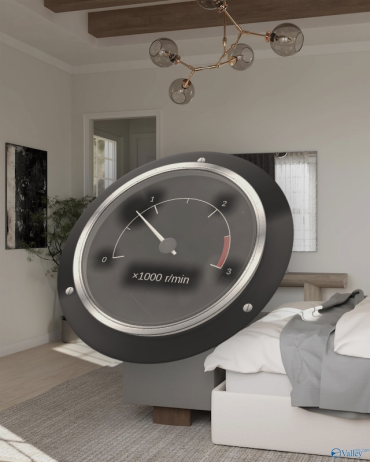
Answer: 750 rpm
